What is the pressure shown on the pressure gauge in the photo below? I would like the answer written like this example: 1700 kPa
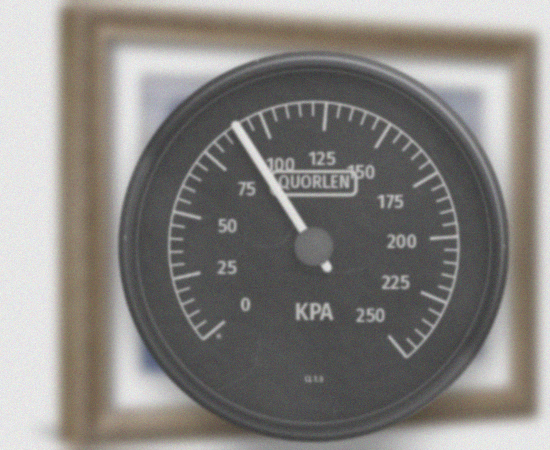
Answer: 90 kPa
